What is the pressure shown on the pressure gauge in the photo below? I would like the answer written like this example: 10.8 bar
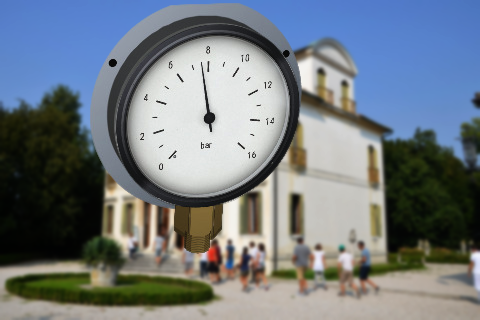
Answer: 7.5 bar
